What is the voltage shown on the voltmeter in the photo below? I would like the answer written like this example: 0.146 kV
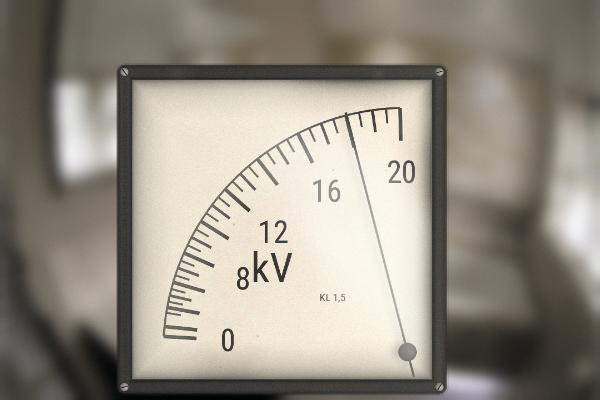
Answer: 18 kV
